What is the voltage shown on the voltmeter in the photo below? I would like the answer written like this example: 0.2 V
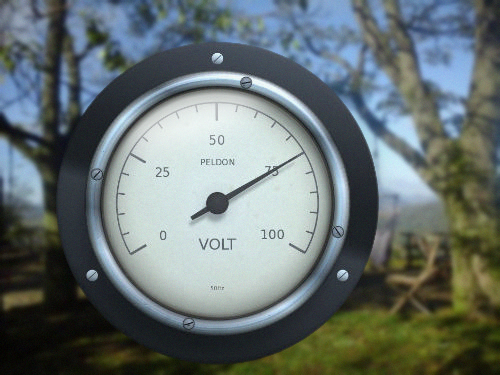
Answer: 75 V
